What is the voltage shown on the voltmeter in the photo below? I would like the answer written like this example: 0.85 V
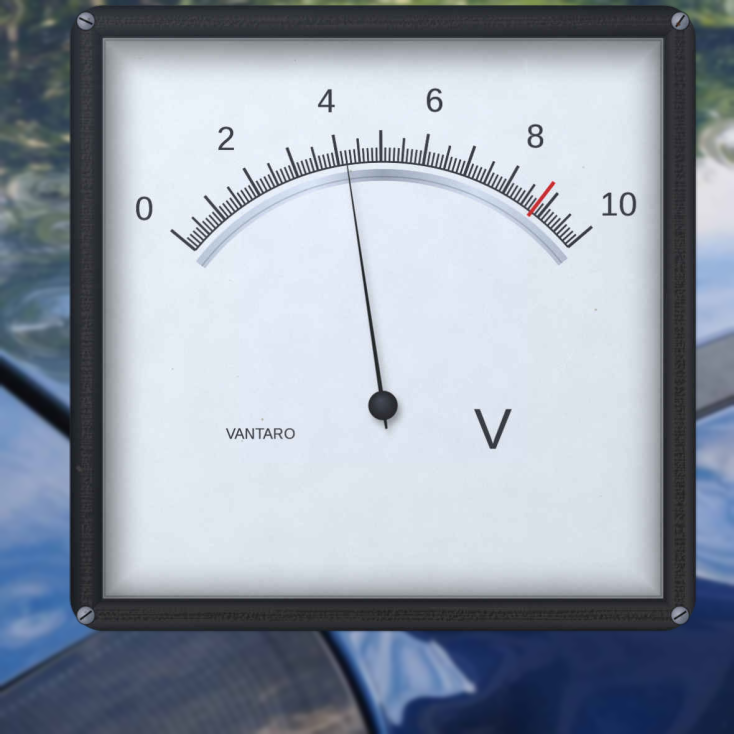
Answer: 4.2 V
